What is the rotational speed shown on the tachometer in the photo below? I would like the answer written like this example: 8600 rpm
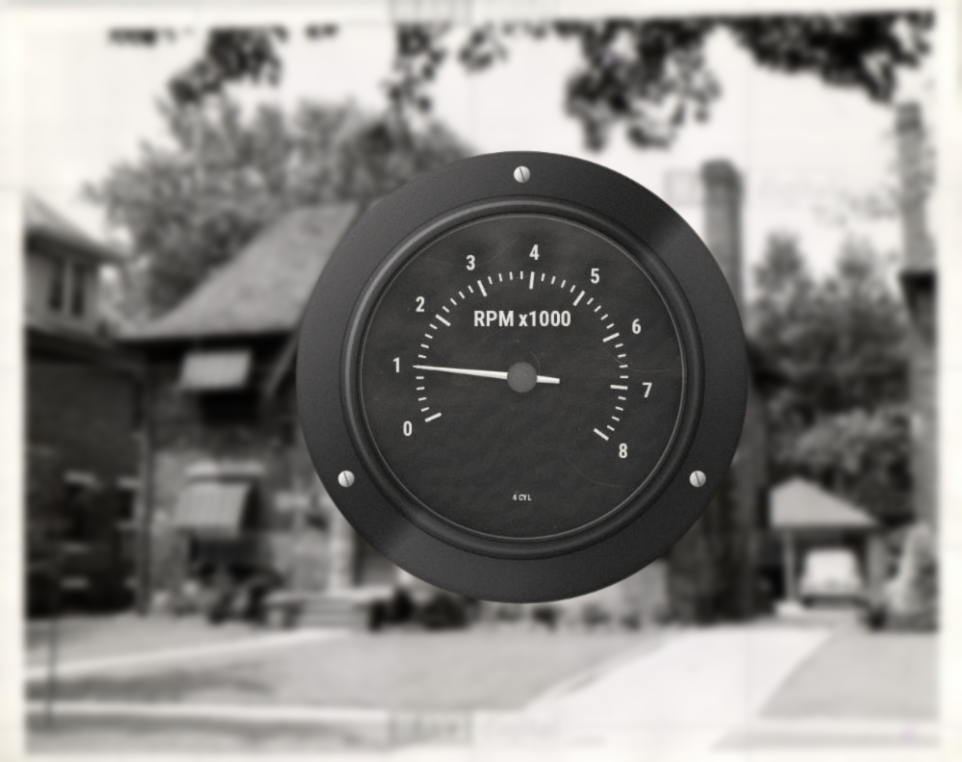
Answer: 1000 rpm
